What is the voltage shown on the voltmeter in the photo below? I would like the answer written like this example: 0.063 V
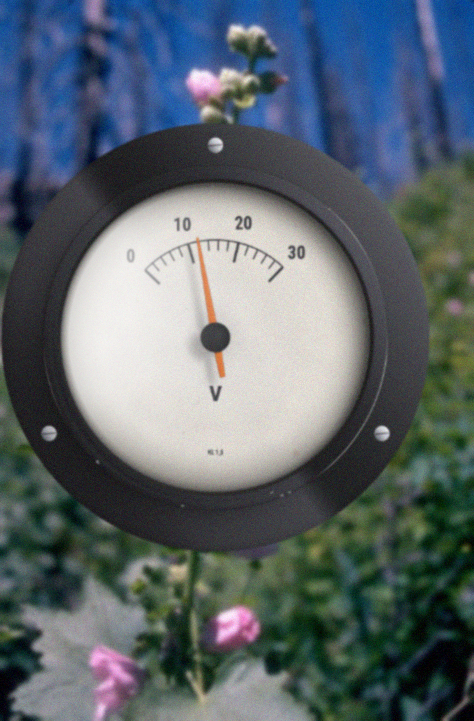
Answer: 12 V
